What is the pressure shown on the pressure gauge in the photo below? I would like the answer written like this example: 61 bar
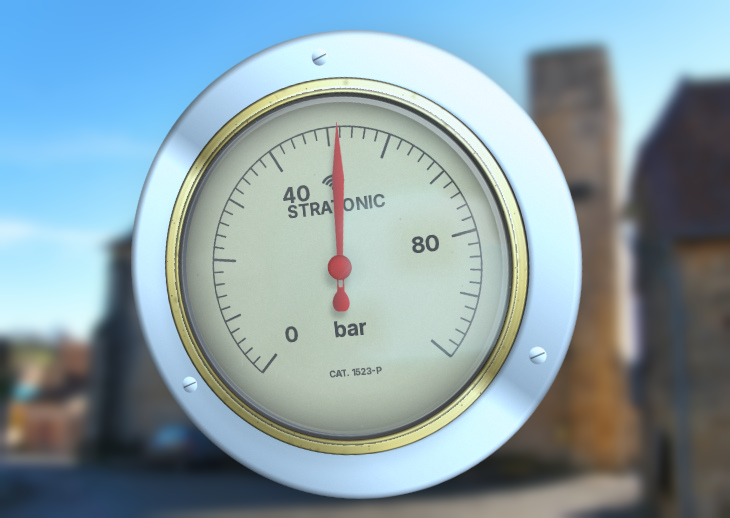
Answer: 52 bar
